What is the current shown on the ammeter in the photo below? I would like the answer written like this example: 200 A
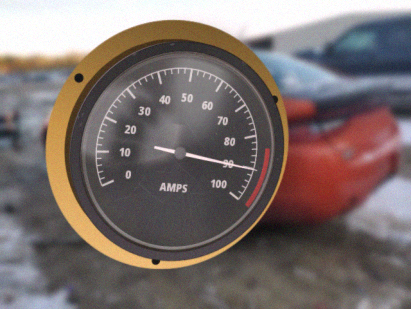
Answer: 90 A
